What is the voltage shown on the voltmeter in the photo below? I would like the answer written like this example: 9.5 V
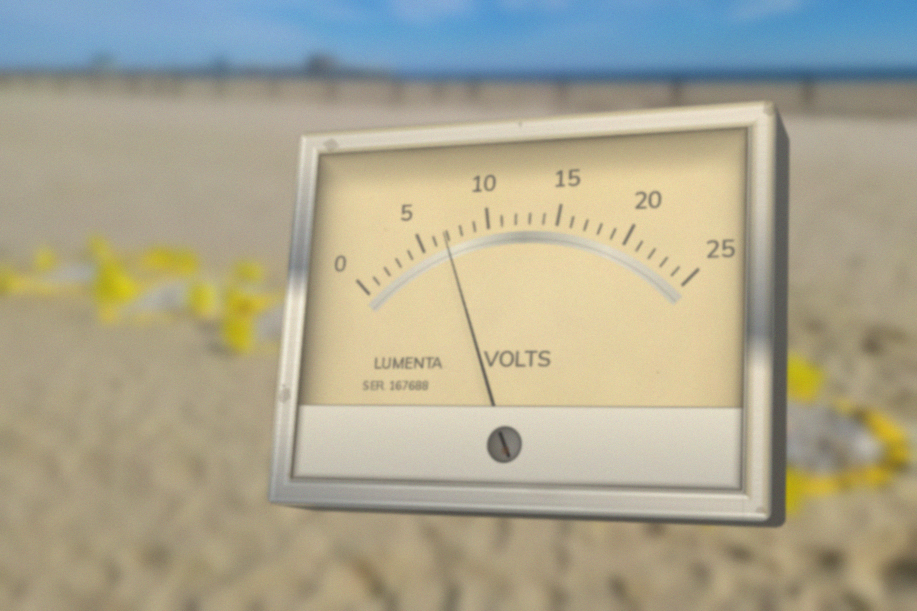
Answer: 7 V
